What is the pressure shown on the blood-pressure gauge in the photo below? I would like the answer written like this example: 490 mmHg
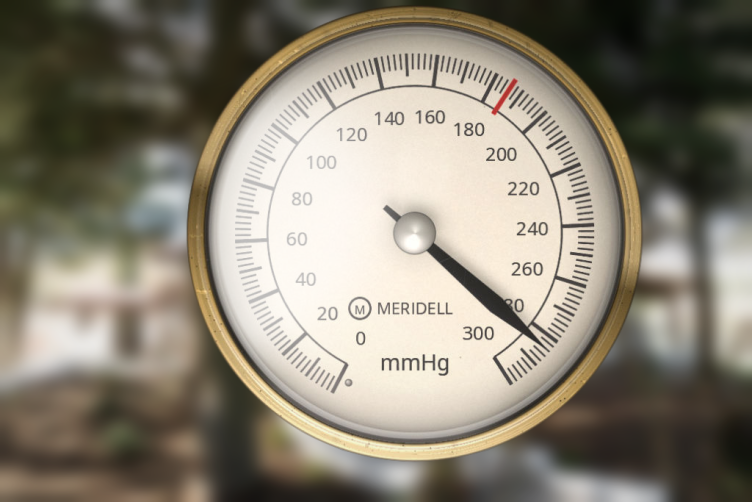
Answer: 284 mmHg
